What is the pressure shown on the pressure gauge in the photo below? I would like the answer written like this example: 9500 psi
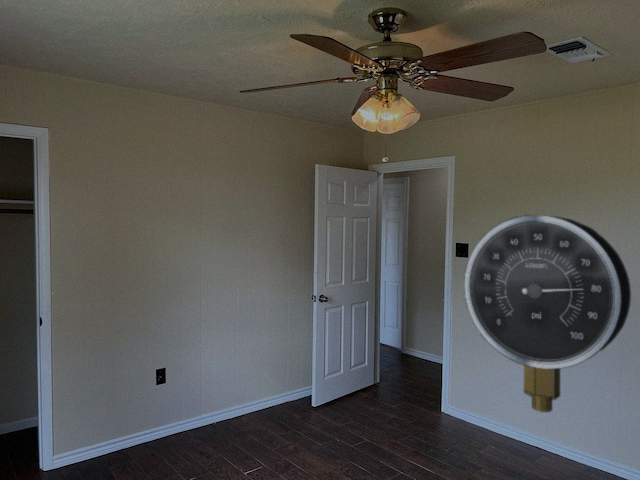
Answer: 80 psi
